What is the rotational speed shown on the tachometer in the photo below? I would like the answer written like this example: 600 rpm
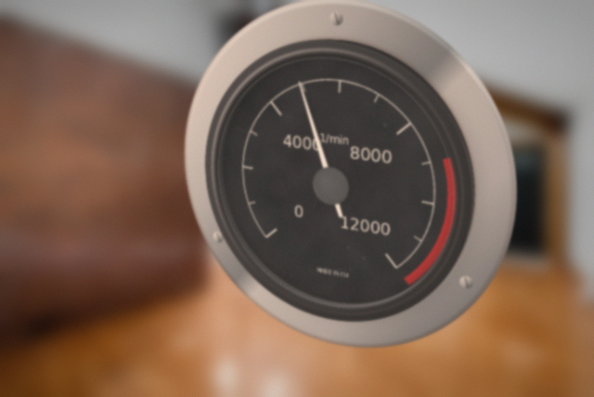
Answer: 5000 rpm
